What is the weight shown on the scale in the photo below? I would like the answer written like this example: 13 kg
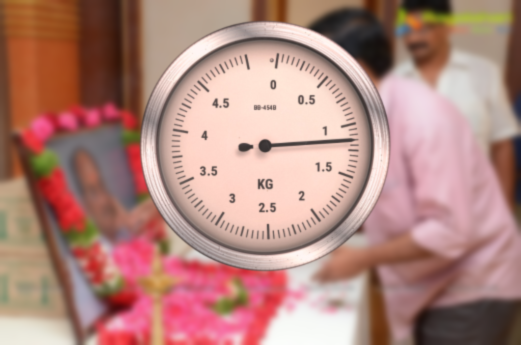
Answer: 1.15 kg
